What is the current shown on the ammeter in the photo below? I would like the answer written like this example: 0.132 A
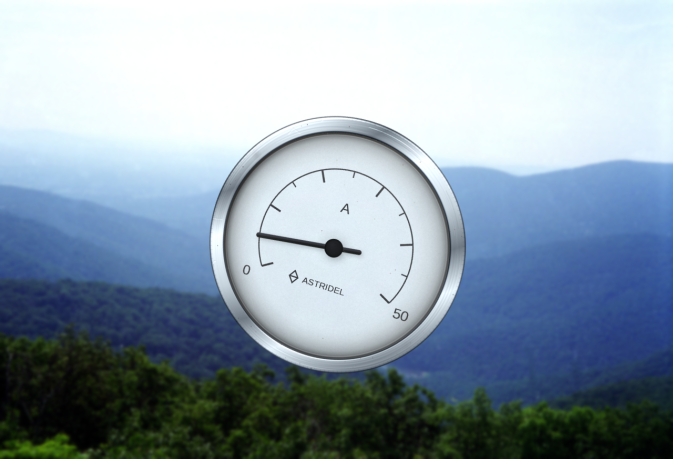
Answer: 5 A
